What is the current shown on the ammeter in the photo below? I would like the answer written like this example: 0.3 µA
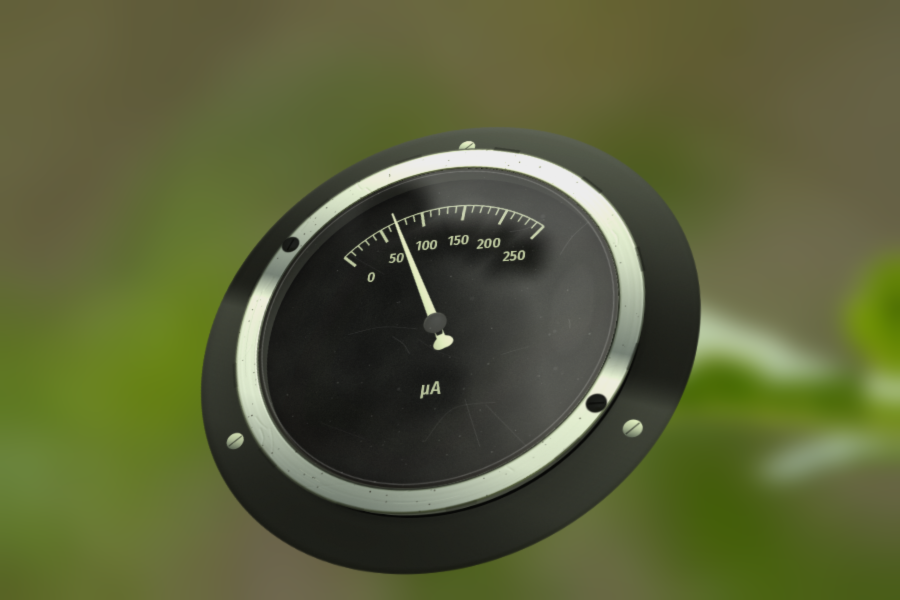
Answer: 70 µA
